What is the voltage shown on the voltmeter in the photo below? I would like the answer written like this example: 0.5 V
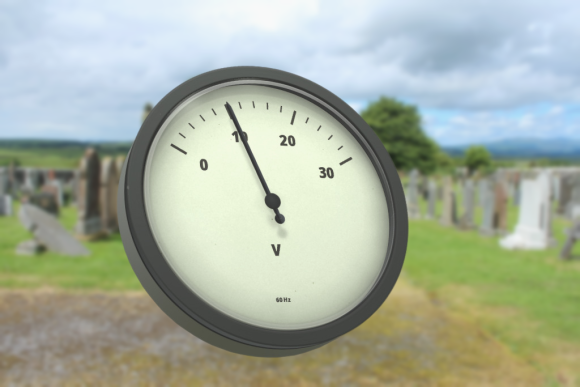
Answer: 10 V
